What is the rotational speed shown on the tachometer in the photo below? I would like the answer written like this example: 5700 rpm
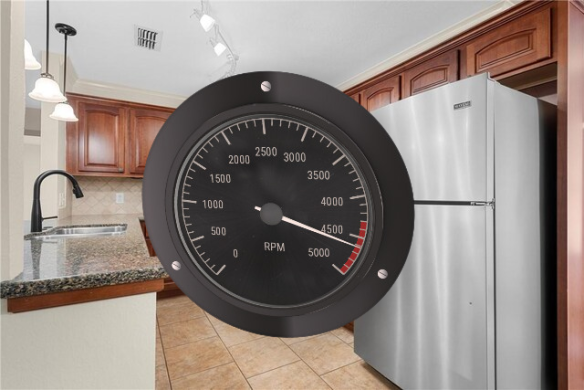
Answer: 4600 rpm
